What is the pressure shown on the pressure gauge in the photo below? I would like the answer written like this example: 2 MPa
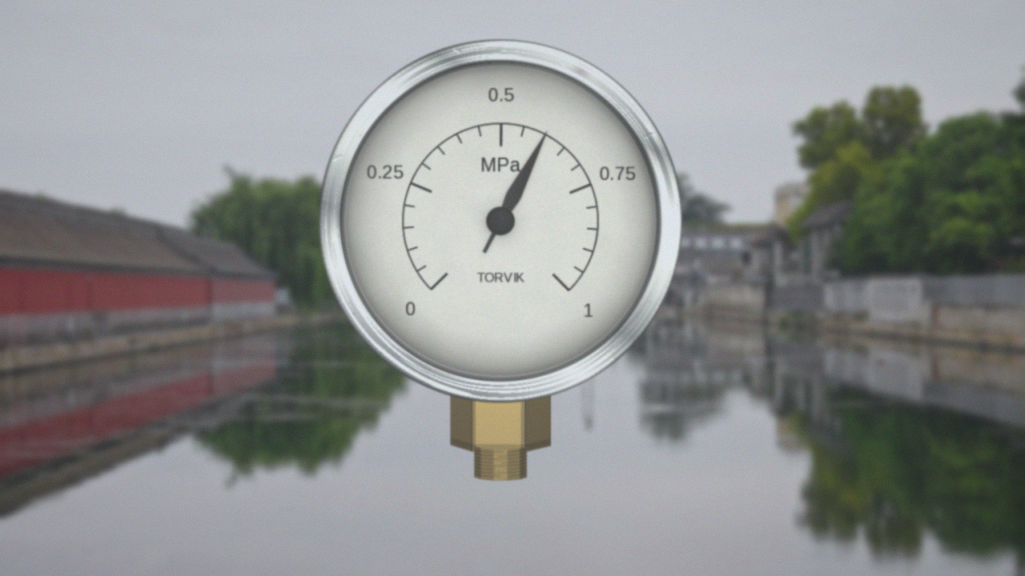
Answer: 0.6 MPa
